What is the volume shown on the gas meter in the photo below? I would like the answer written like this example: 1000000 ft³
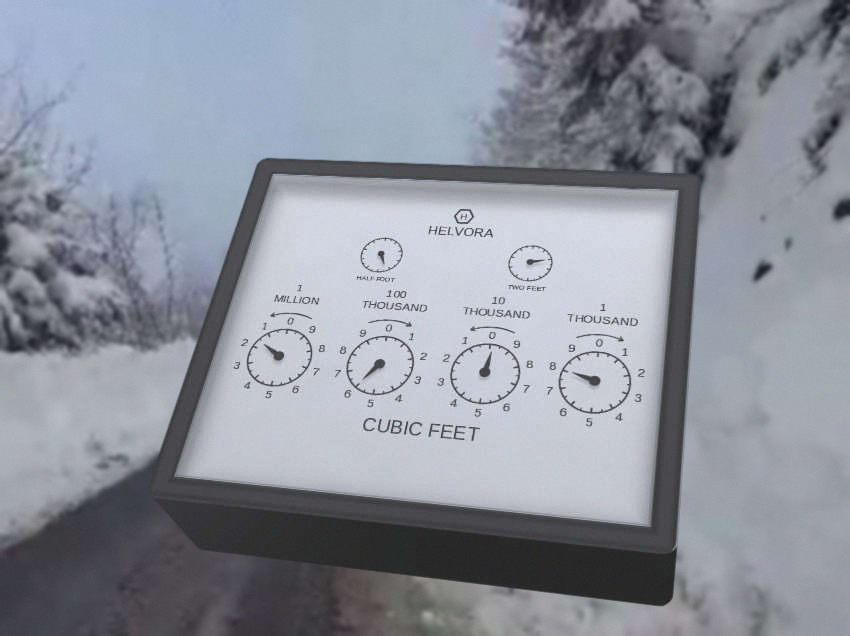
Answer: 159800 ft³
